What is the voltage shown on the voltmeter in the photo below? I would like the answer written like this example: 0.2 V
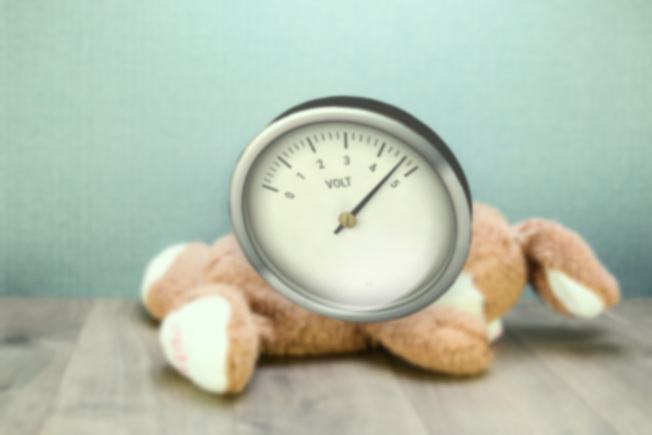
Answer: 4.6 V
